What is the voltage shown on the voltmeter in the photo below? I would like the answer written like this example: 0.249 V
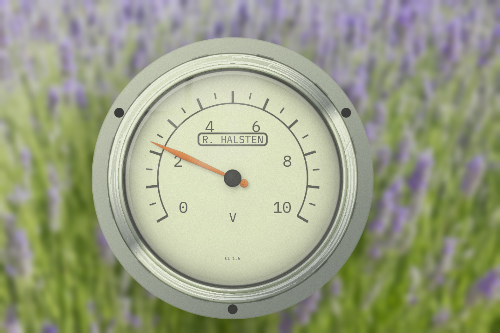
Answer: 2.25 V
